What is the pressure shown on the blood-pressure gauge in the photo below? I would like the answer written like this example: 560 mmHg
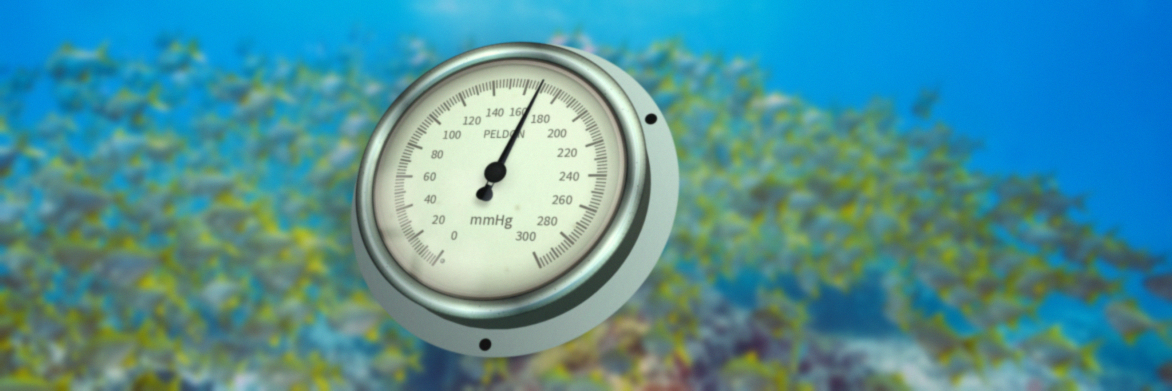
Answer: 170 mmHg
